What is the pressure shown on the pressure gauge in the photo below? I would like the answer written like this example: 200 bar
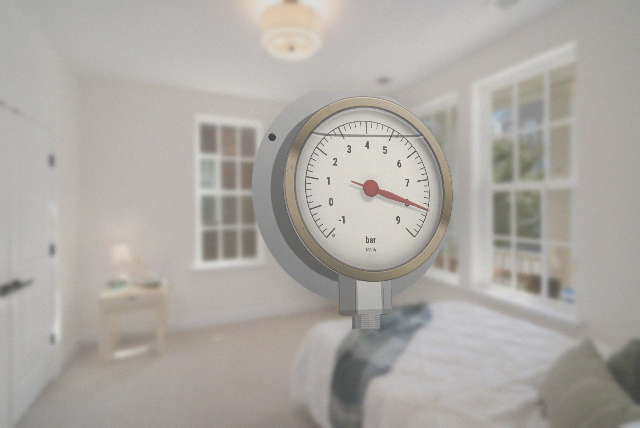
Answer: 8 bar
